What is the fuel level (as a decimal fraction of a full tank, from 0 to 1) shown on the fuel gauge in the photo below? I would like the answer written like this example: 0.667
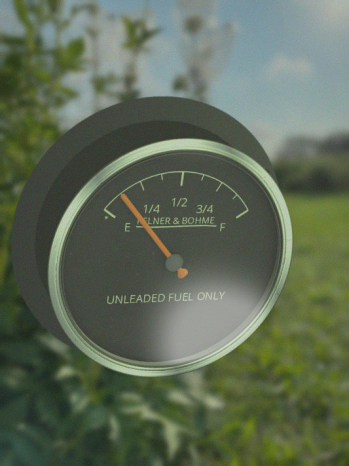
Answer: 0.125
